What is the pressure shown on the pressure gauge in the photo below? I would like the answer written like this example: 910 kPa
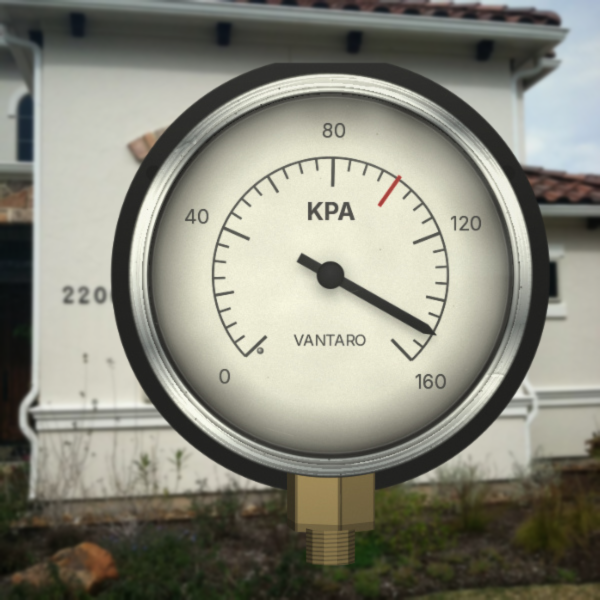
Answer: 150 kPa
